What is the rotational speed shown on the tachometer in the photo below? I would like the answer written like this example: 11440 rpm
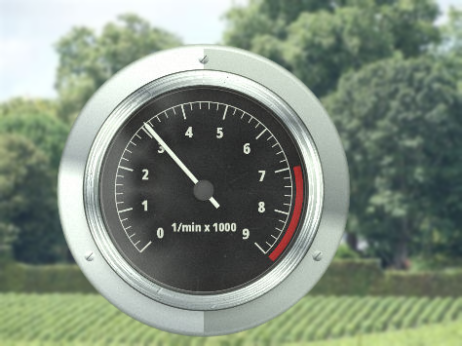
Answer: 3100 rpm
